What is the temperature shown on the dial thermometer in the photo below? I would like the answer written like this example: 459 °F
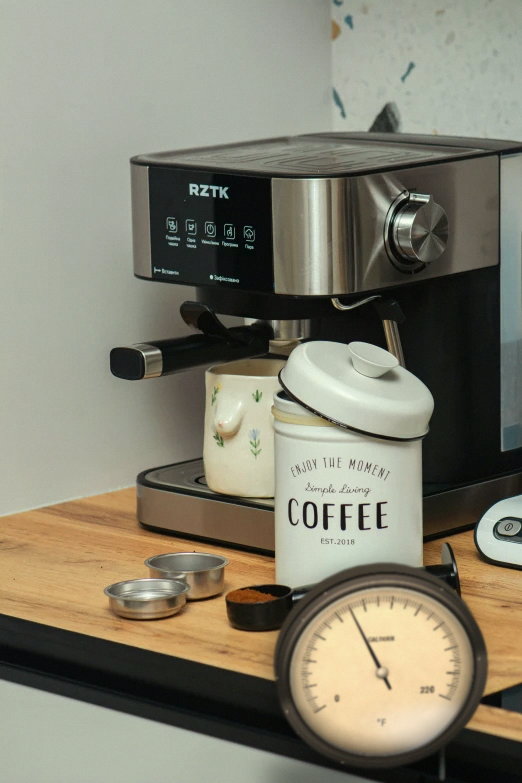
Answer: 90 °F
